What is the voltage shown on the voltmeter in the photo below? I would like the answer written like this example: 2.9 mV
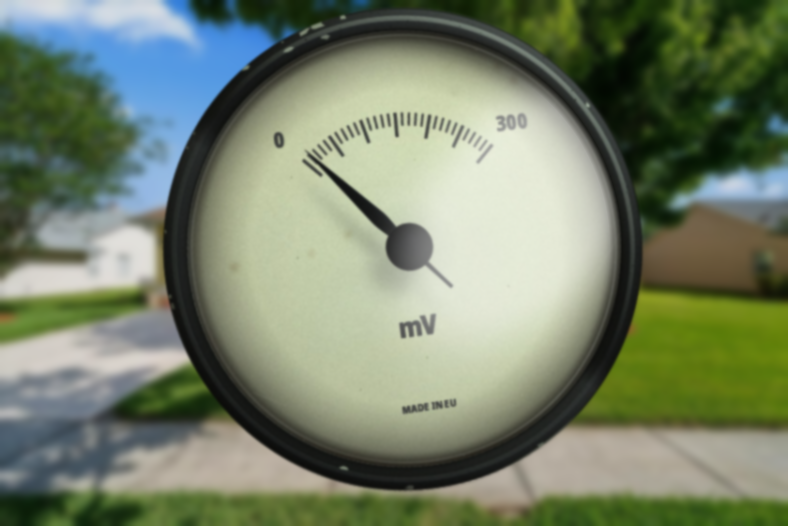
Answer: 10 mV
